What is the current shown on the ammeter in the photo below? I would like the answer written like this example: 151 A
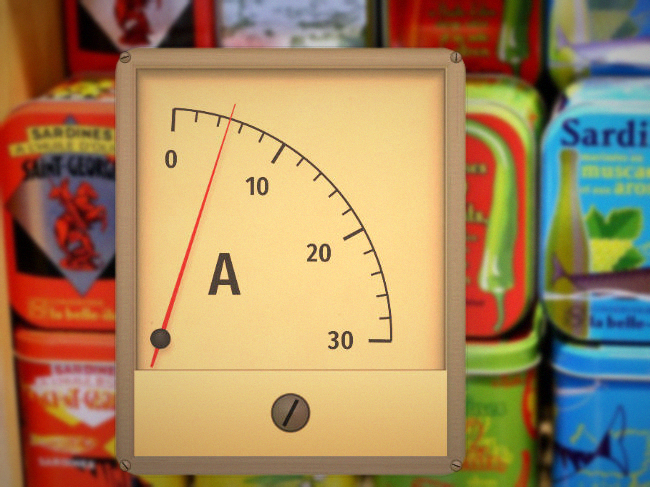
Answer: 5 A
